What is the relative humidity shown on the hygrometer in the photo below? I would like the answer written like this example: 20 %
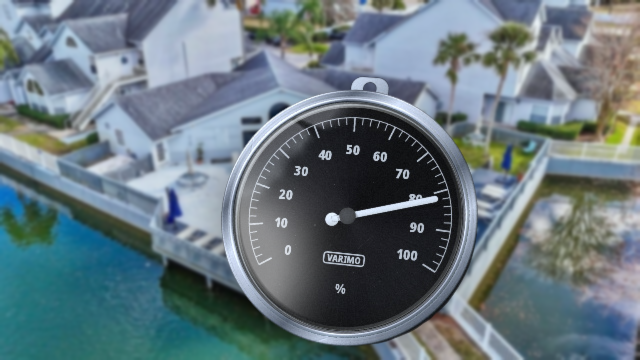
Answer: 82 %
